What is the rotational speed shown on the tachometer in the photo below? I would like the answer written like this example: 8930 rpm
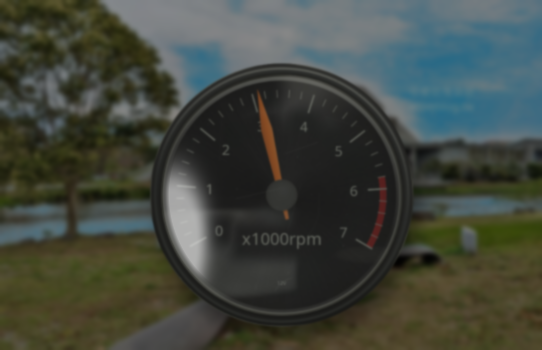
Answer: 3100 rpm
